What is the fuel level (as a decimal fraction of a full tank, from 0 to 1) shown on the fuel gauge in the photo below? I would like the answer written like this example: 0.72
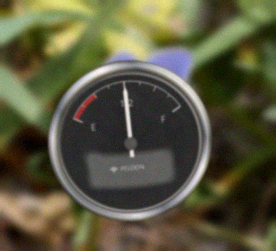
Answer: 0.5
